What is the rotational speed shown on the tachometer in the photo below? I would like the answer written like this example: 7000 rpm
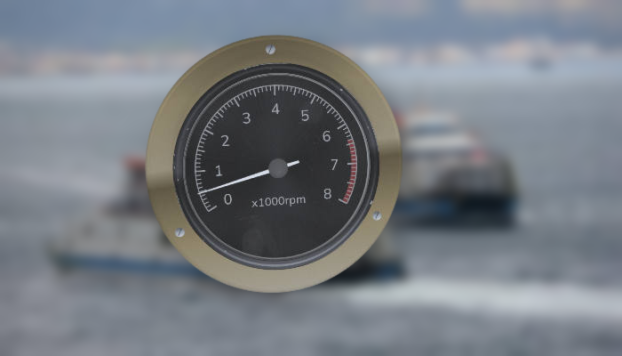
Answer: 500 rpm
